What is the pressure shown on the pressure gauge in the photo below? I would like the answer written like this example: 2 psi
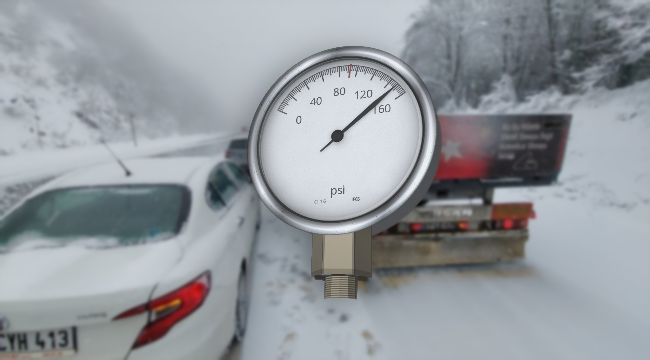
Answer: 150 psi
